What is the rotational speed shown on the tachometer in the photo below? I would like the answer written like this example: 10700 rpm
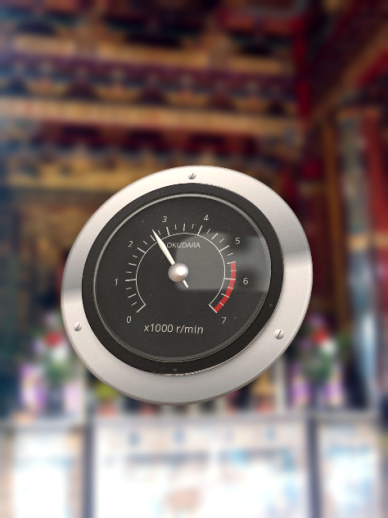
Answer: 2625 rpm
